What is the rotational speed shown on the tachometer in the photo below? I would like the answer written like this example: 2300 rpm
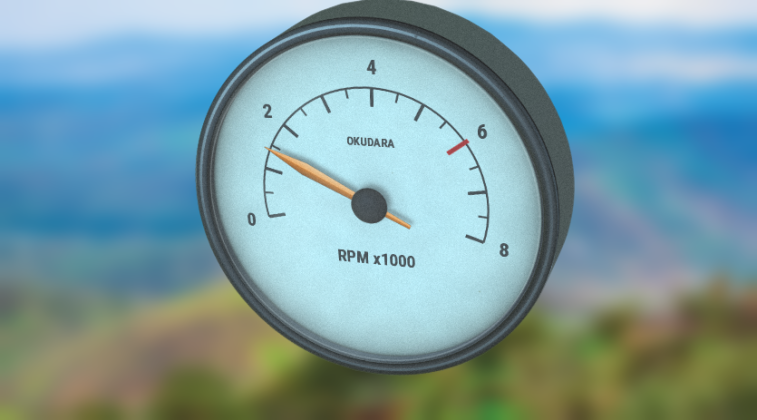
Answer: 1500 rpm
